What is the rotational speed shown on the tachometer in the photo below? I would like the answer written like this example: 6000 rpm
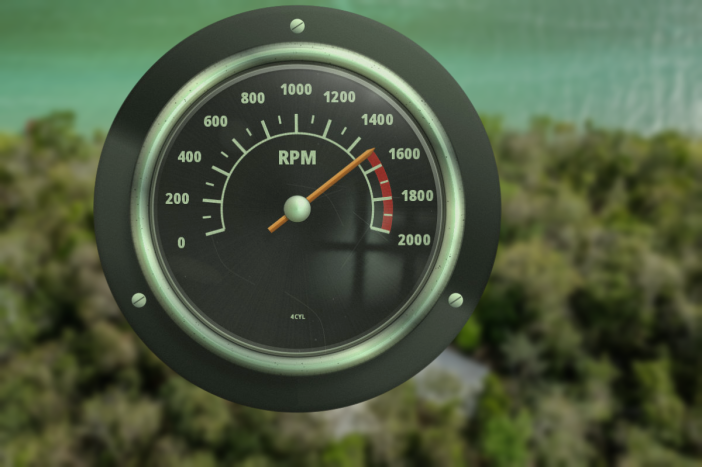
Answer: 1500 rpm
